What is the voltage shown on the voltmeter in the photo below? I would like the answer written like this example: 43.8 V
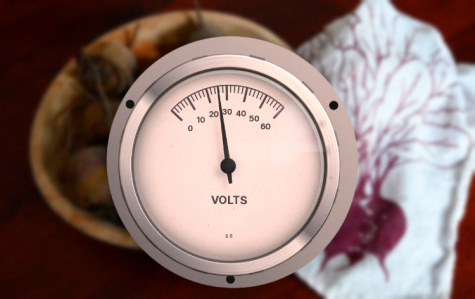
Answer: 26 V
